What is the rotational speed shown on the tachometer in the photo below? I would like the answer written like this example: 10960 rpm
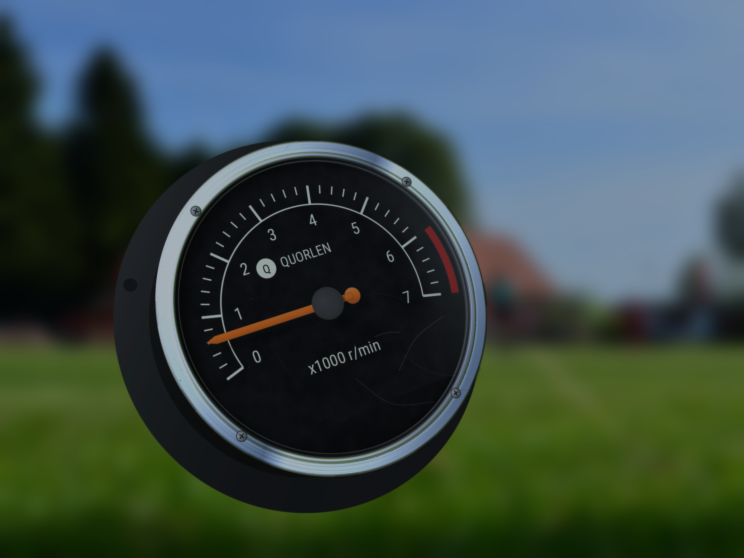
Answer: 600 rpm
